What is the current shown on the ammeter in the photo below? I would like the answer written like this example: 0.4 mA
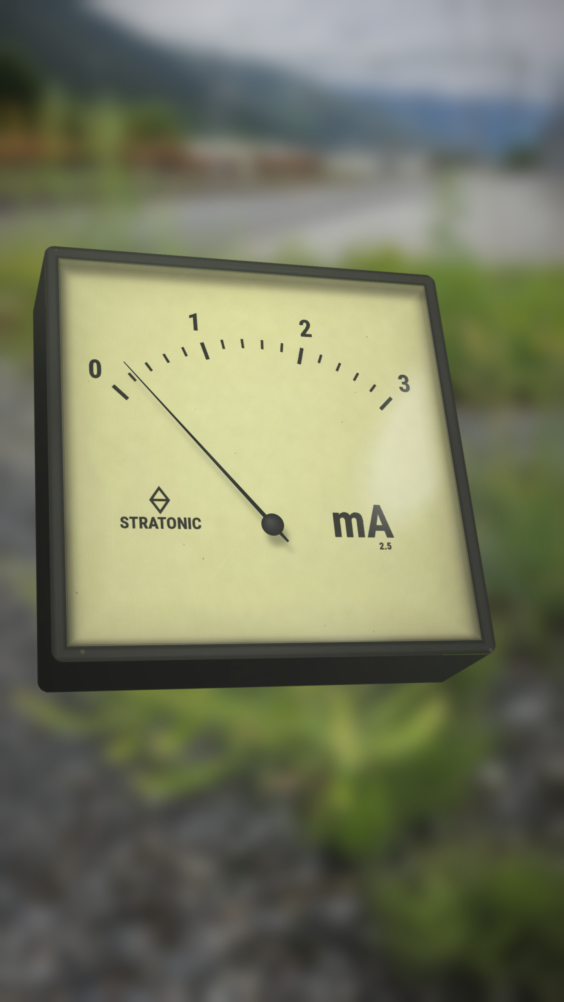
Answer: 0.2 mA
